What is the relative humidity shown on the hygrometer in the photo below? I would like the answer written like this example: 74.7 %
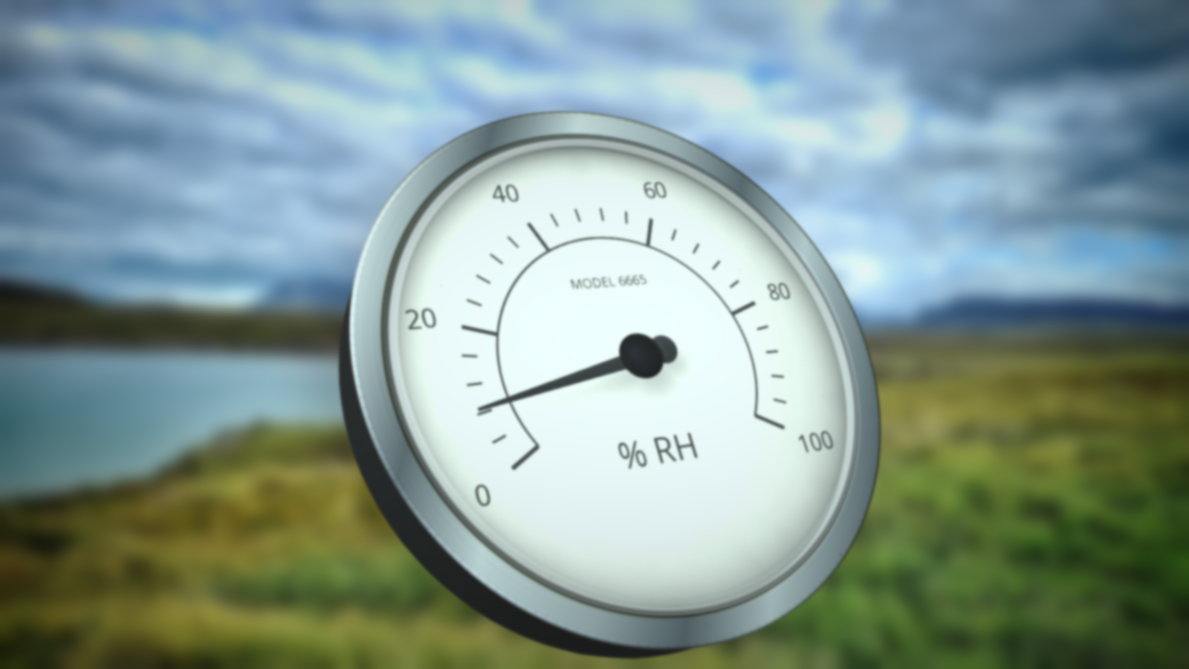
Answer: 8 %
